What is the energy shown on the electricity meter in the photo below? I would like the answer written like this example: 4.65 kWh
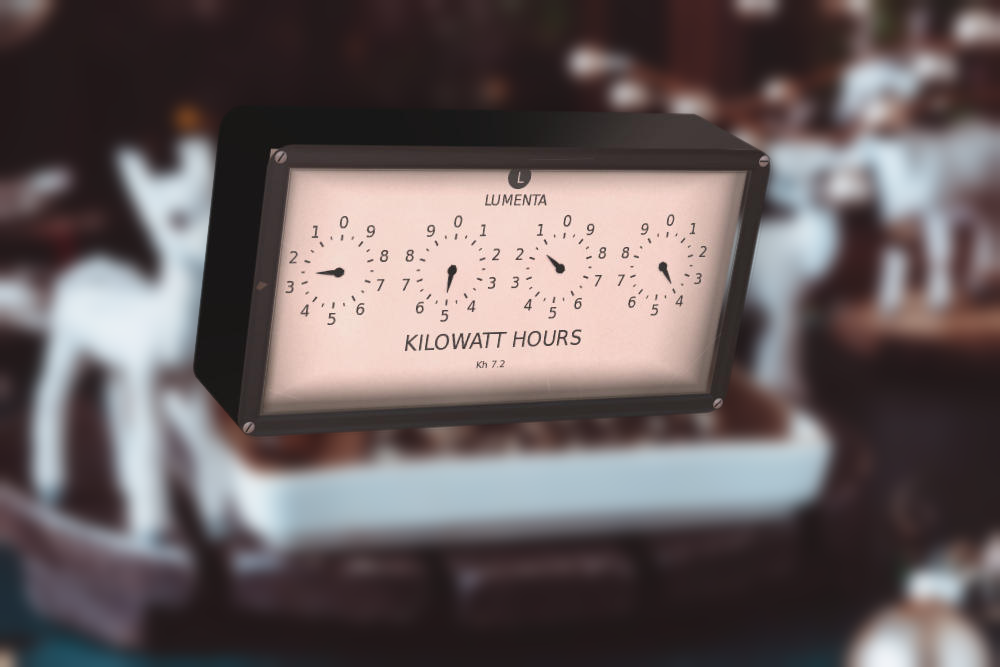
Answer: 2514 kWh
